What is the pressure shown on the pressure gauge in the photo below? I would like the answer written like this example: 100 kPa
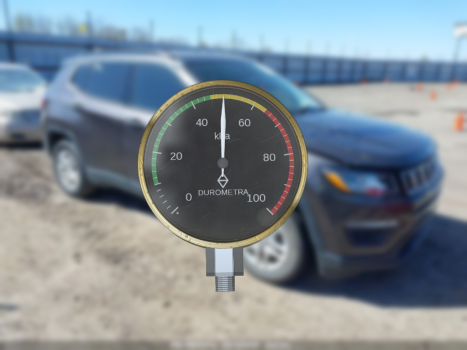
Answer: 50 kPa
